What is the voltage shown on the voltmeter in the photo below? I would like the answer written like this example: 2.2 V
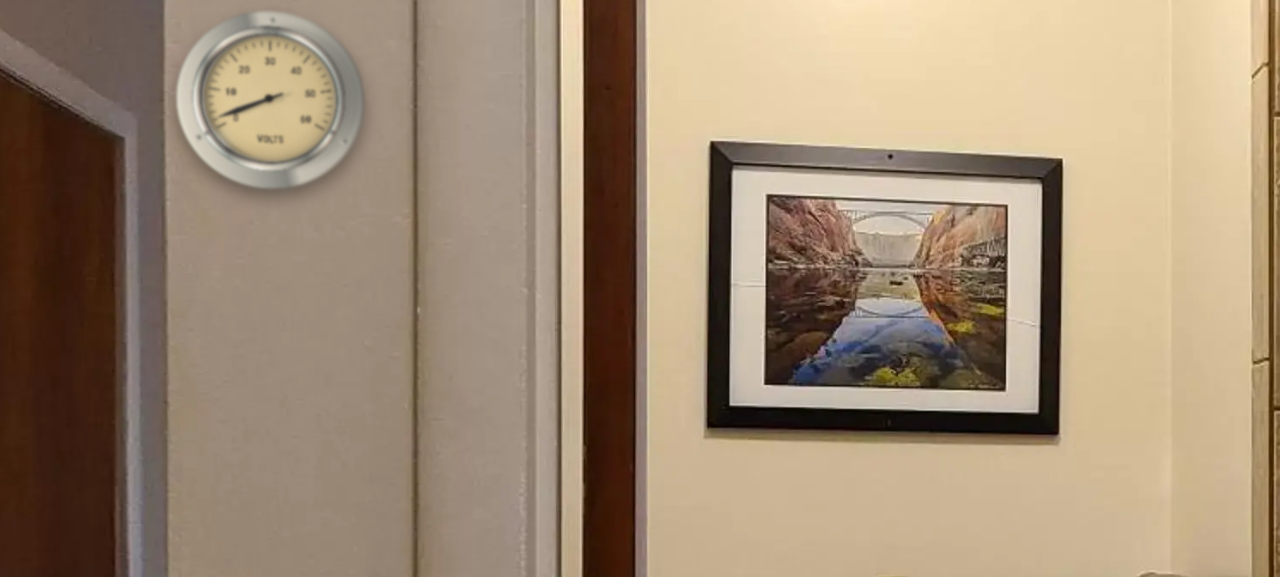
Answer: 2 V
